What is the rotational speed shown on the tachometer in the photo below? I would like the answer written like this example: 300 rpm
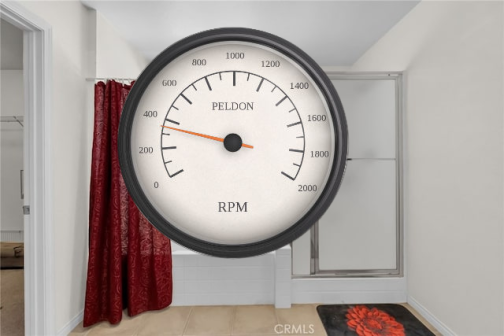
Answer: 350 rpm
